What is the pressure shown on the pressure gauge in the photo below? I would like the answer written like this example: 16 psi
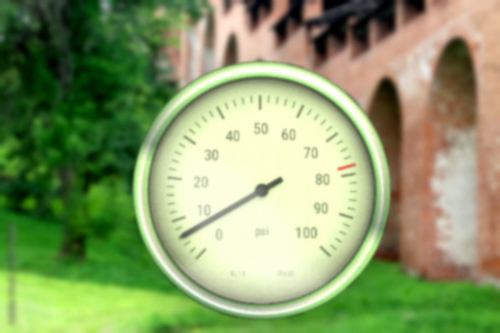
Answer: 6 psi
